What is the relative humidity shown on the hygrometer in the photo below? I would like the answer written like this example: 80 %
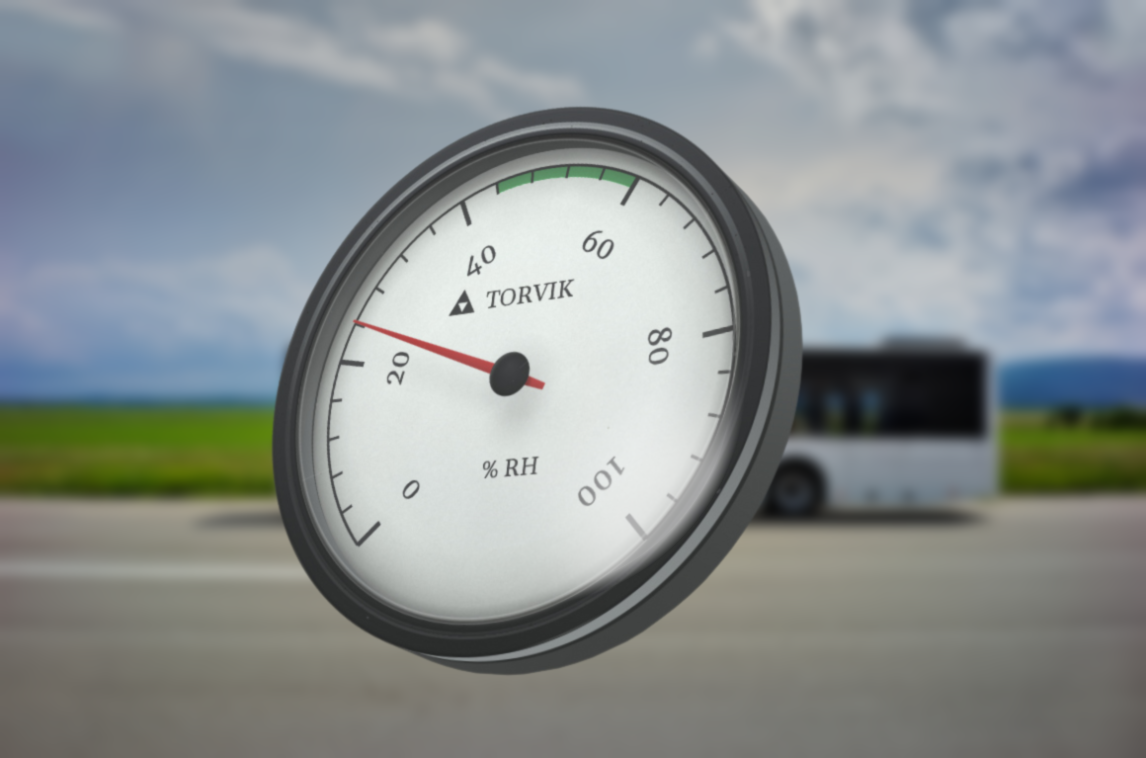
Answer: 24 %
